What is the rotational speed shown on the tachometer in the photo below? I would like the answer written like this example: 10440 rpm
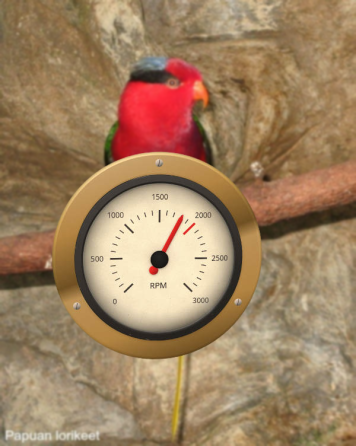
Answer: 1800 rpm
